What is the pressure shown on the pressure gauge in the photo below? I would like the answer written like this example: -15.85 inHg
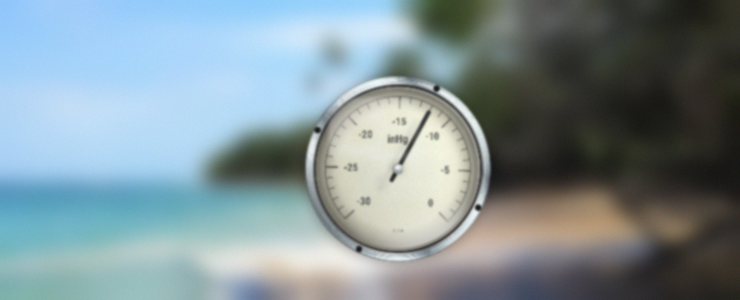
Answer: -12 inHg
